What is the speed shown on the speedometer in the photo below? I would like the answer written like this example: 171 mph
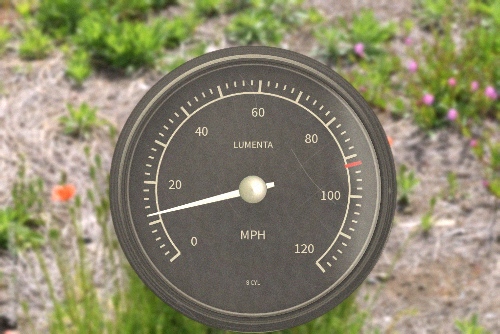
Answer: 12 mph
